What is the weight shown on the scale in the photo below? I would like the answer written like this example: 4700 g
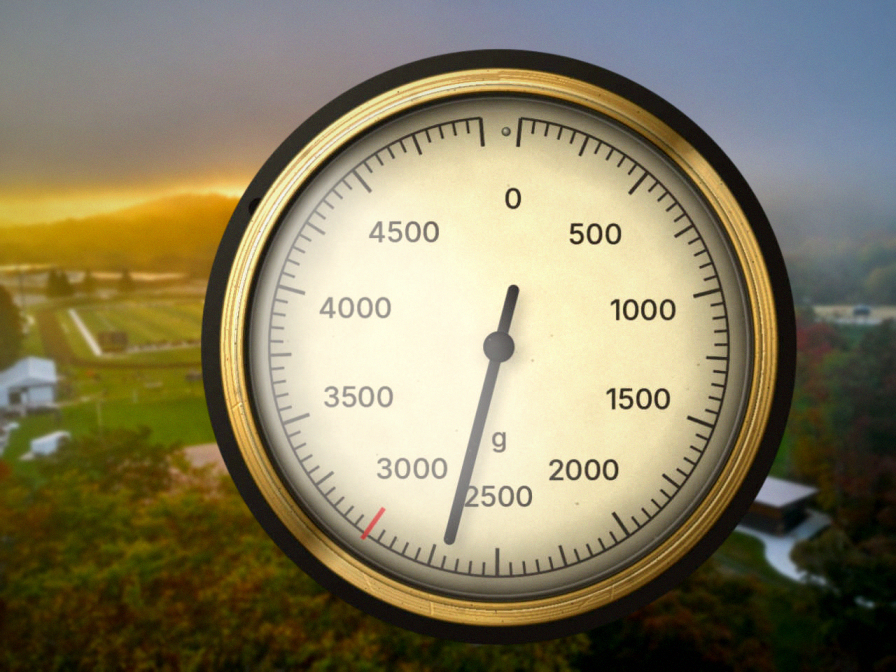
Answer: 2700 g
